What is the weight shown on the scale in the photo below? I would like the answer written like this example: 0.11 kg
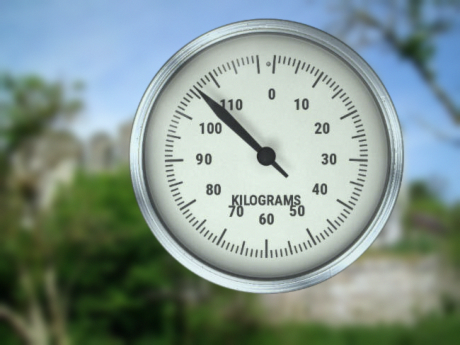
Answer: 106 kg
